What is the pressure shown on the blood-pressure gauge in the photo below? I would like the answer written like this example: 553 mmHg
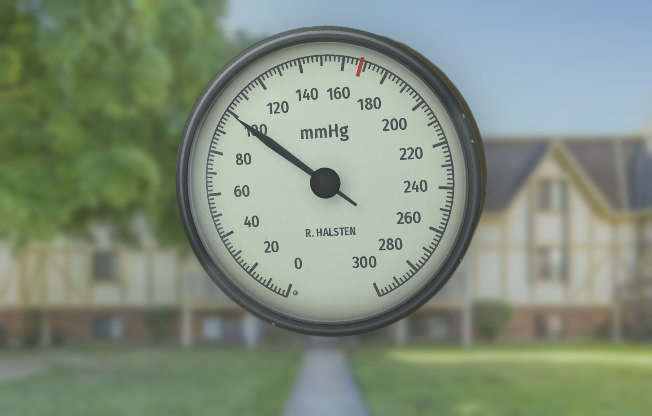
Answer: 100 mmHg
